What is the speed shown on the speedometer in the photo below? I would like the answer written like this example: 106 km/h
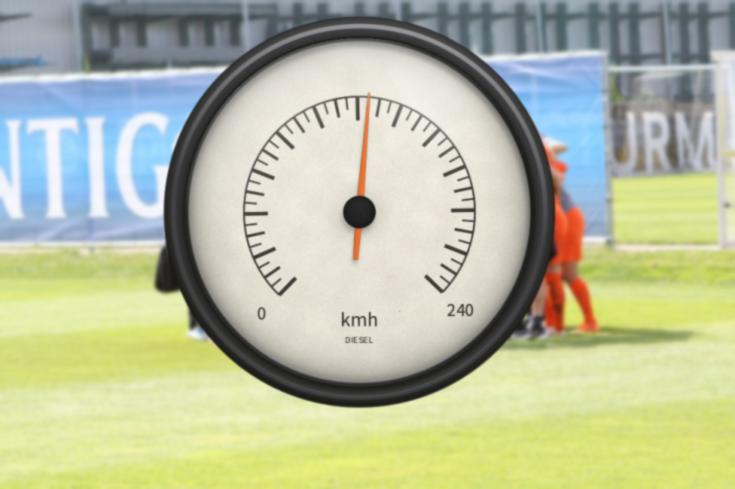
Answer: 125 km/h
